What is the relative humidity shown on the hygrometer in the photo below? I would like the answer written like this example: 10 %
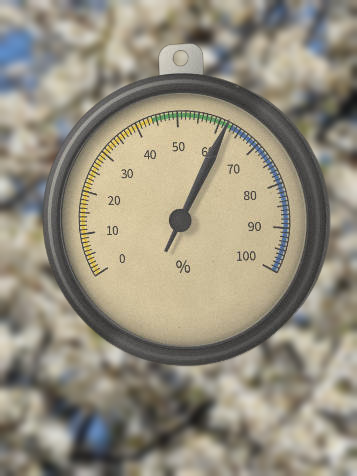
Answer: 62 %
